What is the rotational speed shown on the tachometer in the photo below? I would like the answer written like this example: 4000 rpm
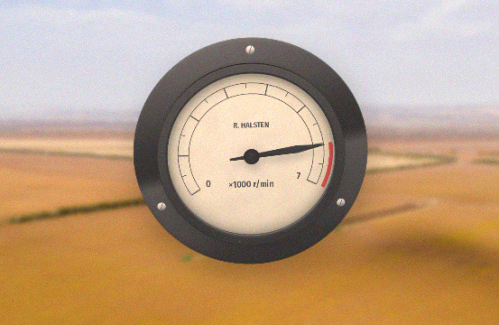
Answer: 6000 rpm
